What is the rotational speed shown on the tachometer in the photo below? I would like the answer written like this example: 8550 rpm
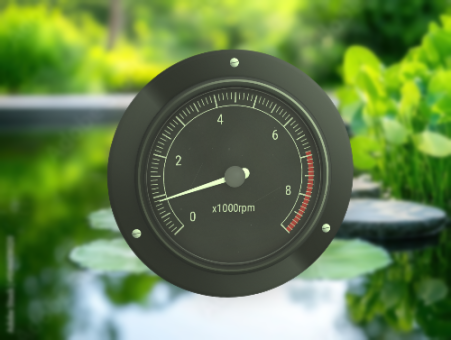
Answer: 900 rpm
